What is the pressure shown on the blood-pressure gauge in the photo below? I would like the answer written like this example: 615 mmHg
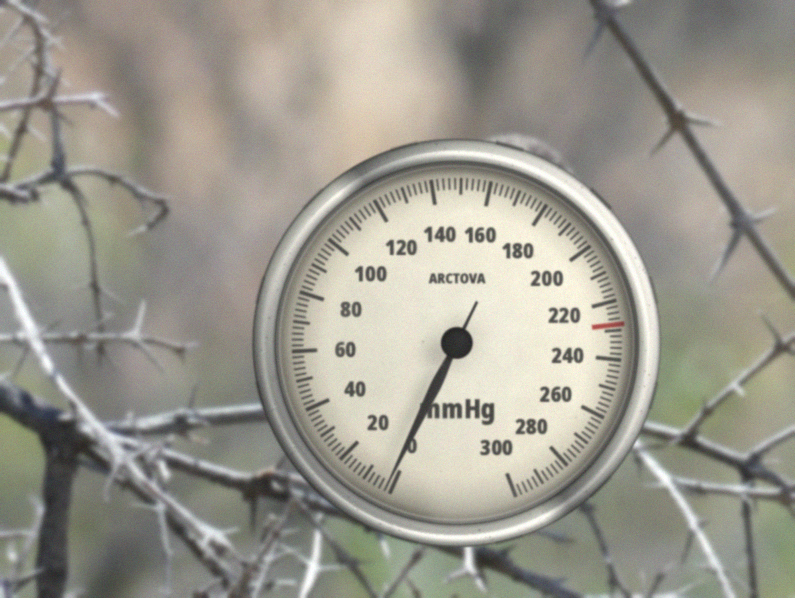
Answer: 2 mmHg
